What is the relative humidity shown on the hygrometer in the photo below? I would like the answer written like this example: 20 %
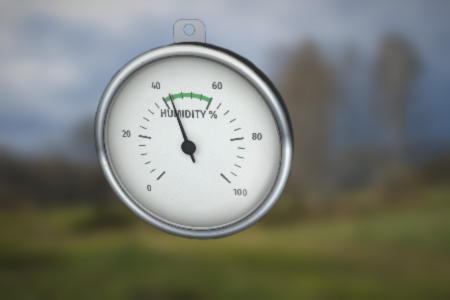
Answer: 44 %
